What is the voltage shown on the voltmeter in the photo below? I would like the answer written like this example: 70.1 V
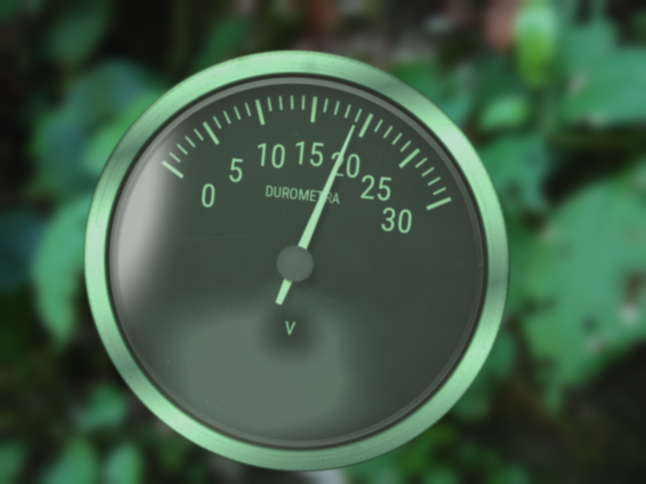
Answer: 19 V
